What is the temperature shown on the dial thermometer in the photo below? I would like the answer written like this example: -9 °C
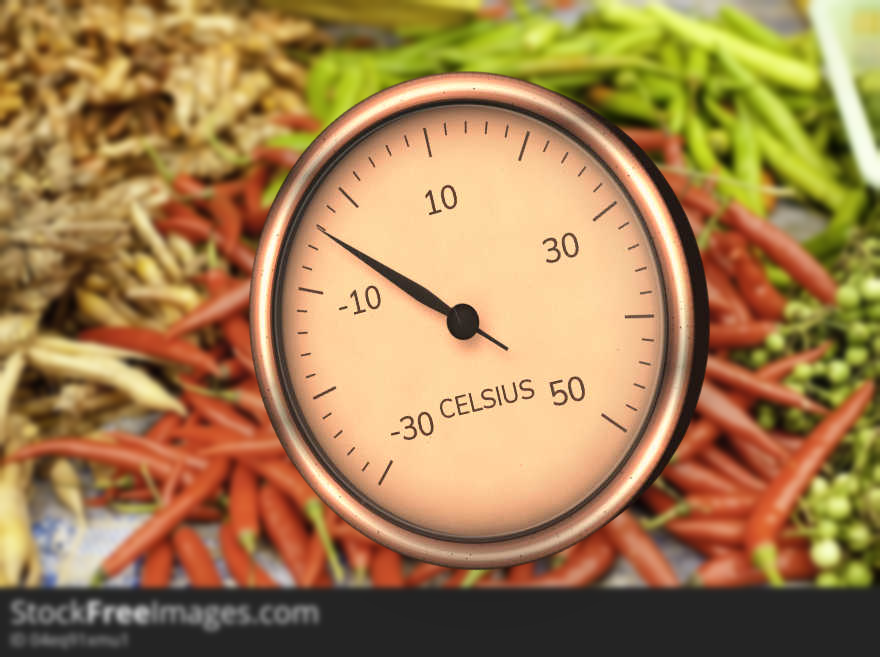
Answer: -4 °C
